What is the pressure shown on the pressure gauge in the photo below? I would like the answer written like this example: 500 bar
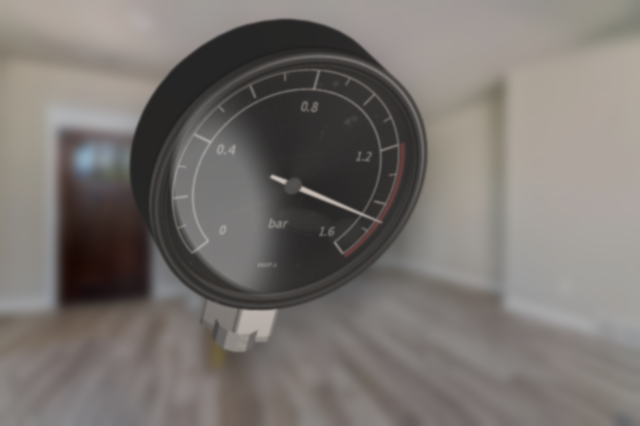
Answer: 1.45 bar
